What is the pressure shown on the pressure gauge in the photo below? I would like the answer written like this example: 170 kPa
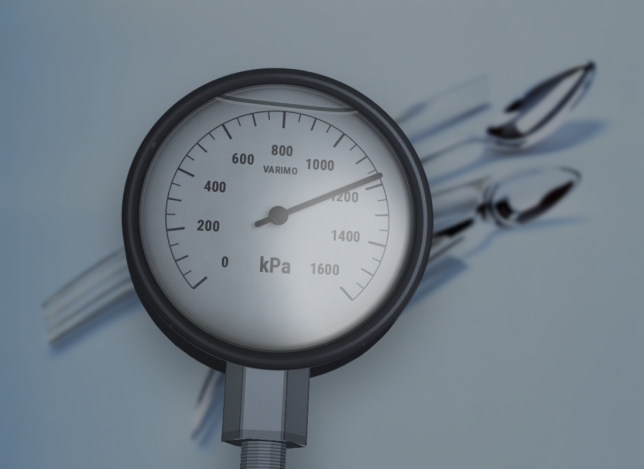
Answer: 1175 kPa
